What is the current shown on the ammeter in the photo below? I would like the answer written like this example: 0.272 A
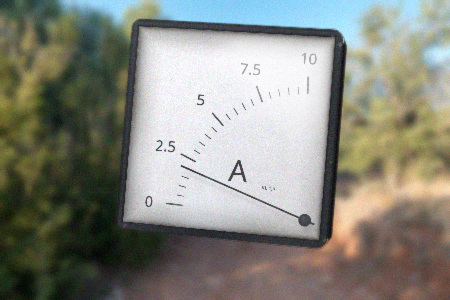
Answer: 2 A
